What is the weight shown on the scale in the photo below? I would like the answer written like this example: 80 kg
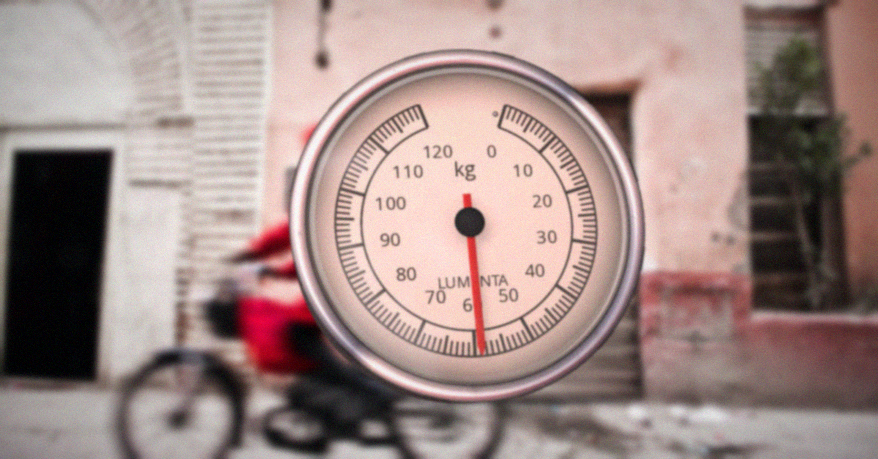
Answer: 59 kg
